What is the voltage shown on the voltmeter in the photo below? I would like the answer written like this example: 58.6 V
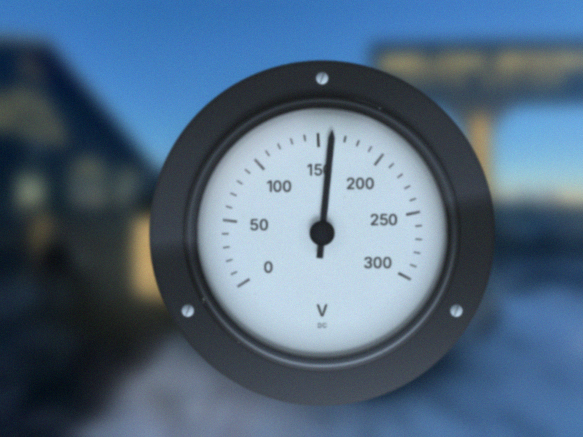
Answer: 160 V
